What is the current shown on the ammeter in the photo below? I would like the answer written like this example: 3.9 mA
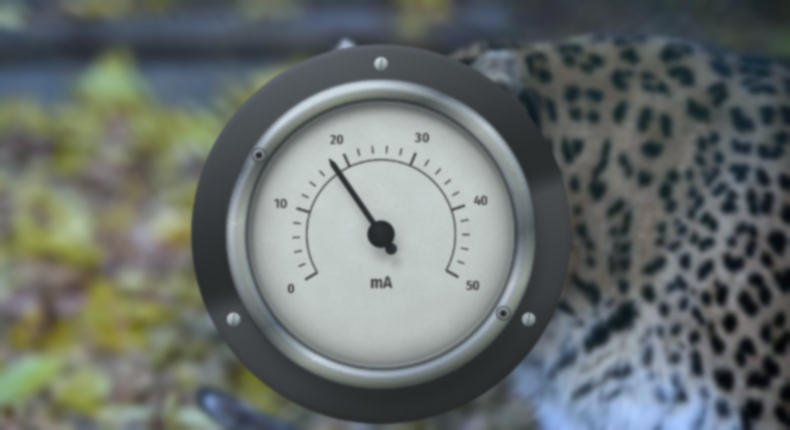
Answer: 18 mA
